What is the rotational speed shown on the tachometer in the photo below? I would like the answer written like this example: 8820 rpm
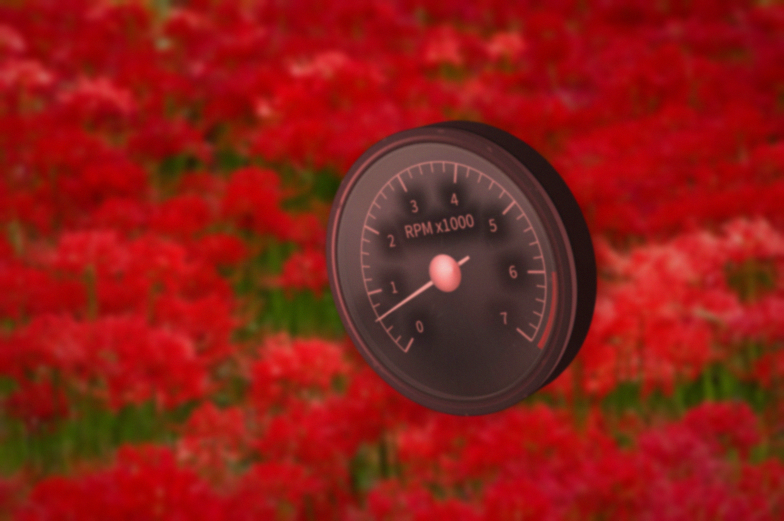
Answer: 600 rpm
